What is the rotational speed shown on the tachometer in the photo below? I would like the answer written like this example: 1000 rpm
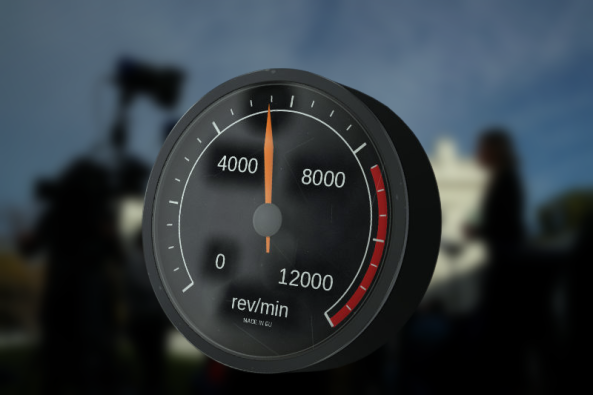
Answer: 5500 rpm
